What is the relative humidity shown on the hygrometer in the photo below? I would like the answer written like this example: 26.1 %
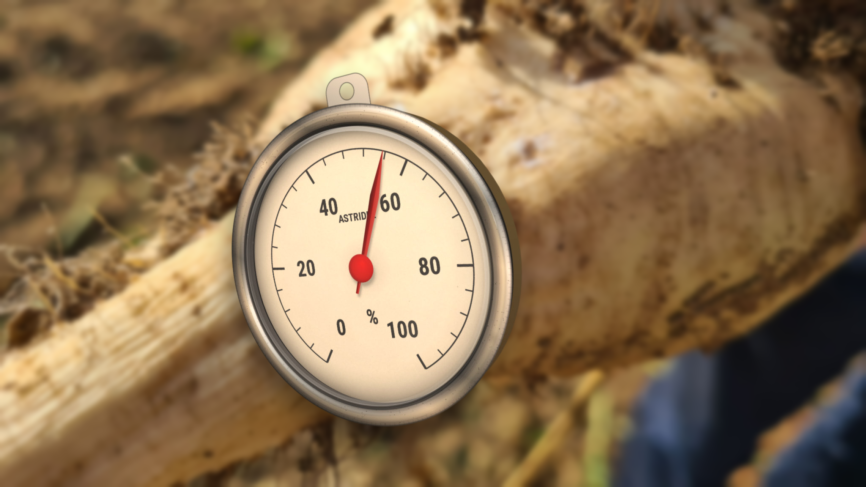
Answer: 56 %
